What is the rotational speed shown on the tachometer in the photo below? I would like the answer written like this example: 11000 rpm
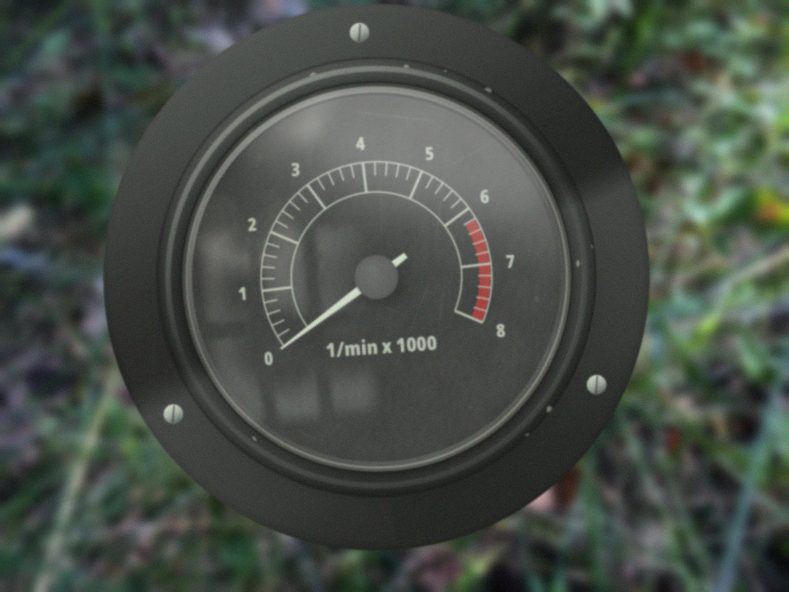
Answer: 0 rpm
